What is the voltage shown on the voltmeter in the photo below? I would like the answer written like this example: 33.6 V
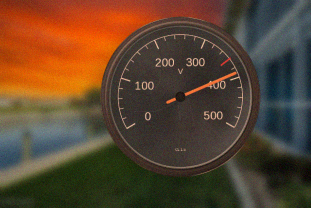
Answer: 390 V
